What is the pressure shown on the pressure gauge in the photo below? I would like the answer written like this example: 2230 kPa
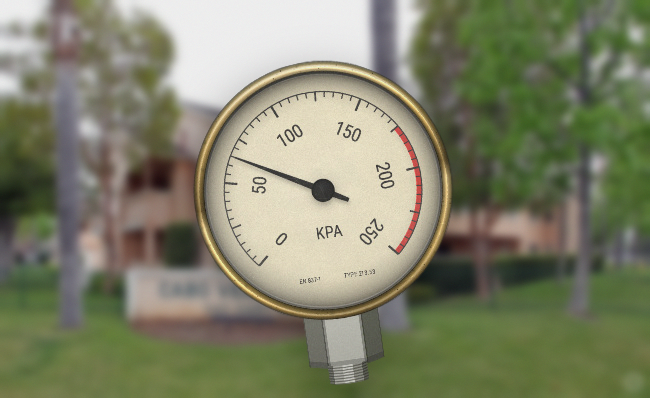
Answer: 65 kPa
